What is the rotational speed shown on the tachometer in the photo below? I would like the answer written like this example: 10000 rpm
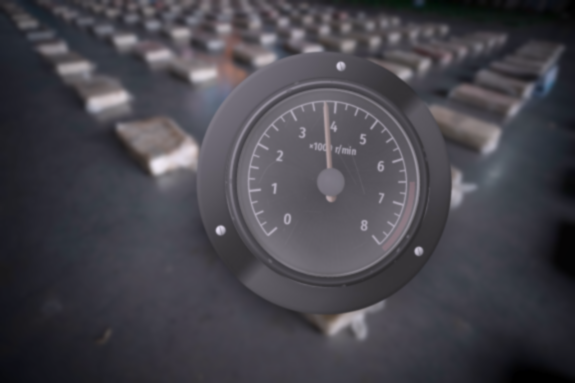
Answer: 3750 rpm
